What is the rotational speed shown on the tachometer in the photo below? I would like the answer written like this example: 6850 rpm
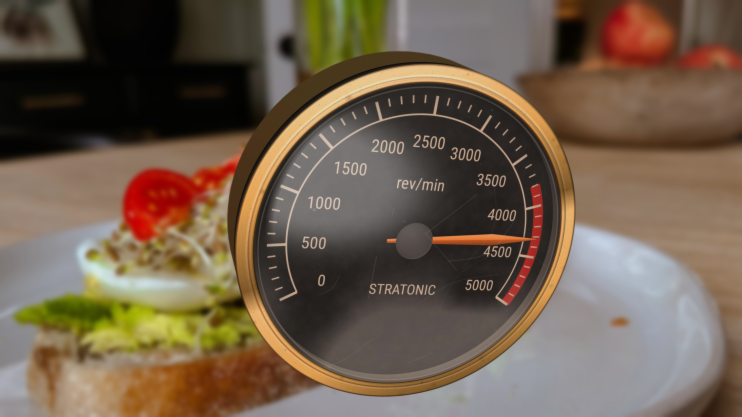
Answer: 4300 rpm
